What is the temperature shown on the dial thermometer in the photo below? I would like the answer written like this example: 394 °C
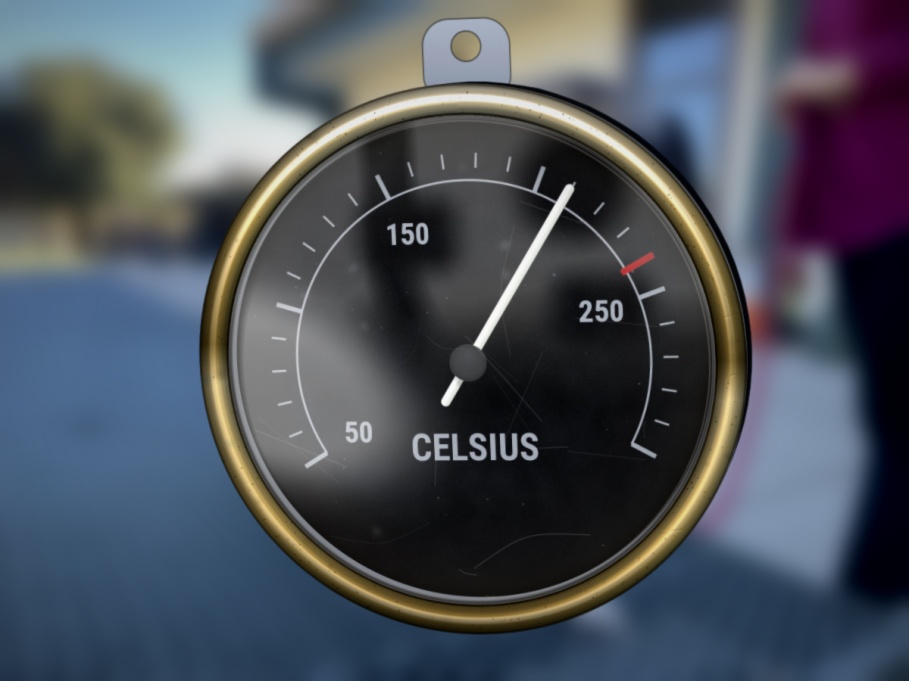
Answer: 210 °C
